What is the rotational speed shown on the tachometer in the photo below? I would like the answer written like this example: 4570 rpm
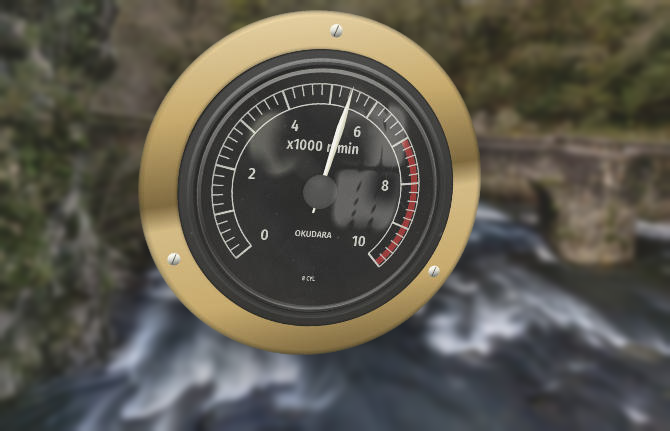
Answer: 5400 rpm
